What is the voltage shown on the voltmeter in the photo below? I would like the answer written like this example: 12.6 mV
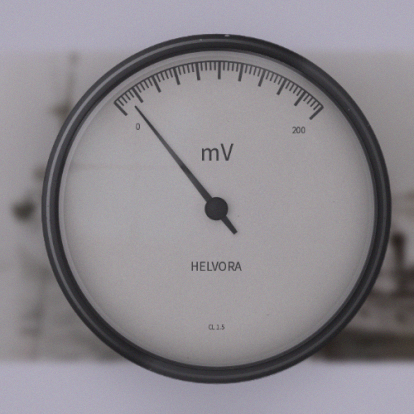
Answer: 12 mV
